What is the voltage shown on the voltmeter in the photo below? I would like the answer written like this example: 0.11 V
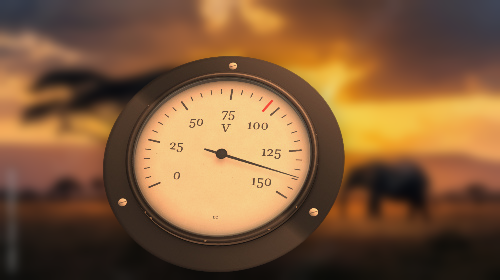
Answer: 140 V
